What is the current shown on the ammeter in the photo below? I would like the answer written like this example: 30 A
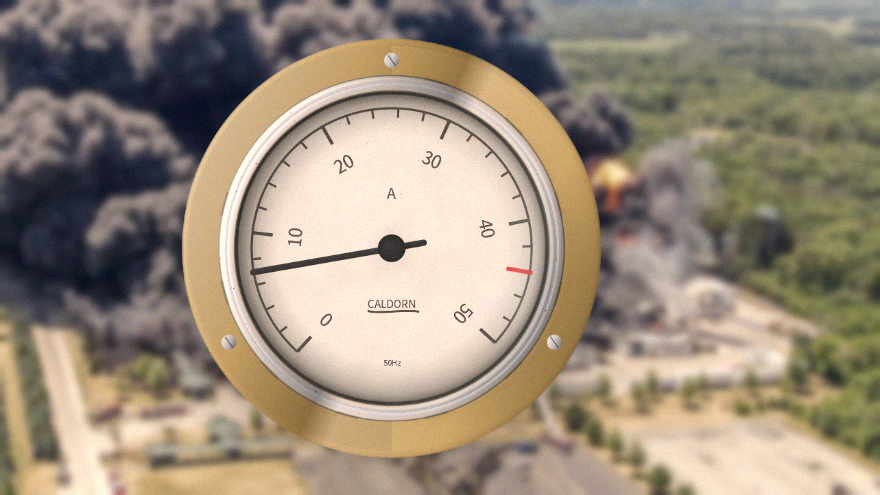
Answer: 7 A
